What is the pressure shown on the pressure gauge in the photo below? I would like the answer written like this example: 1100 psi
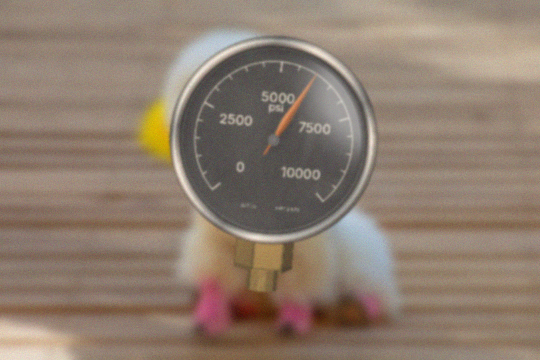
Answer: 6000 psi
